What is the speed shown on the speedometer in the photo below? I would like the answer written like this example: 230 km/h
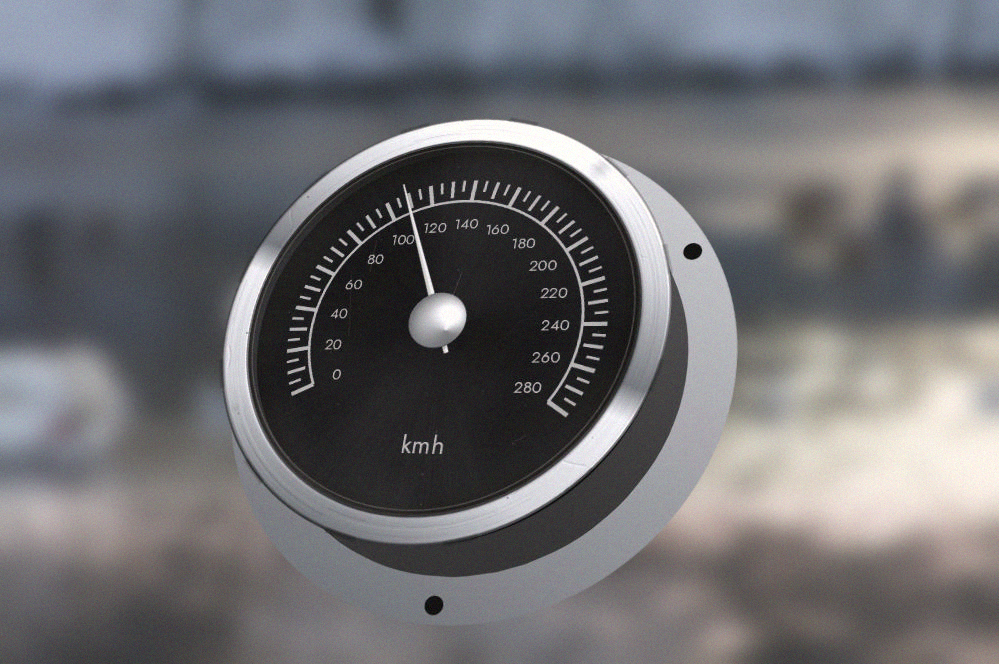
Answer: 110 km/h
